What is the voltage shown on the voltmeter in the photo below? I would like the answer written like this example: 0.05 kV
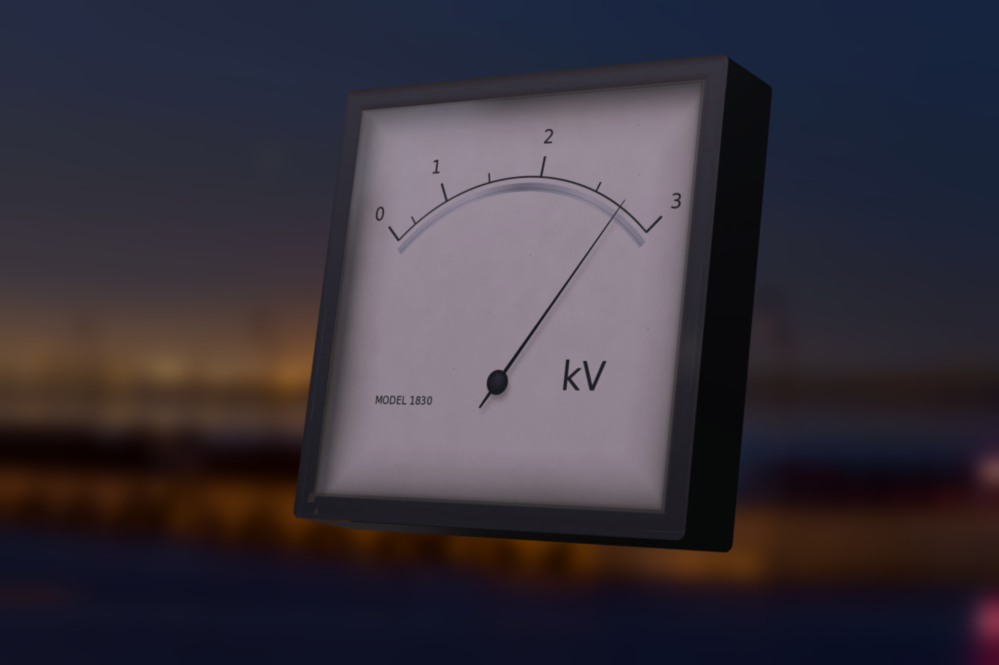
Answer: 2.75 kV
